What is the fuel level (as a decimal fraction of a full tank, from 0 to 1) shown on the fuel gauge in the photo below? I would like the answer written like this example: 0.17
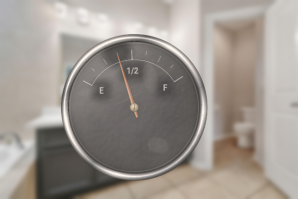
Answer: 0.375
